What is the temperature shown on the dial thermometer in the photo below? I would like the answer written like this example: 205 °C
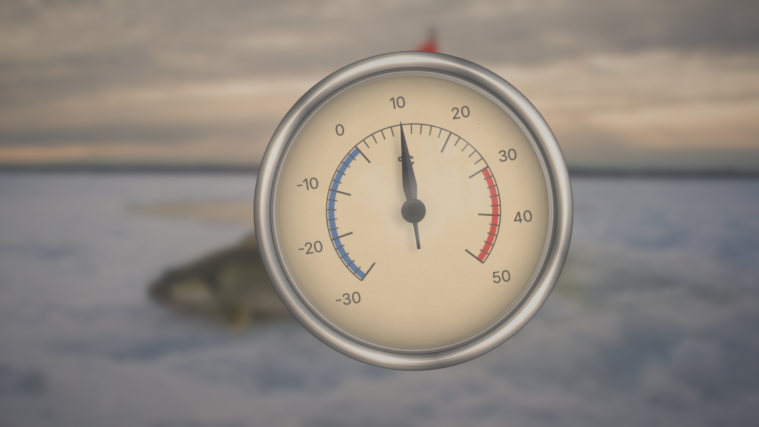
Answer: 10 °C
